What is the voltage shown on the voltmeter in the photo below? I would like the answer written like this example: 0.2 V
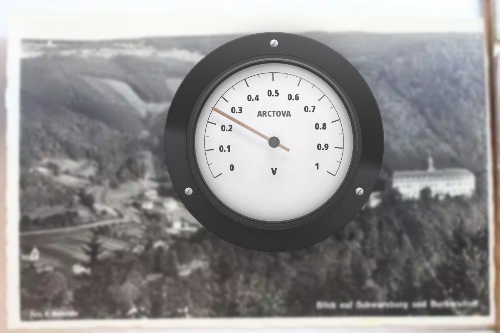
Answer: 0.25 V
